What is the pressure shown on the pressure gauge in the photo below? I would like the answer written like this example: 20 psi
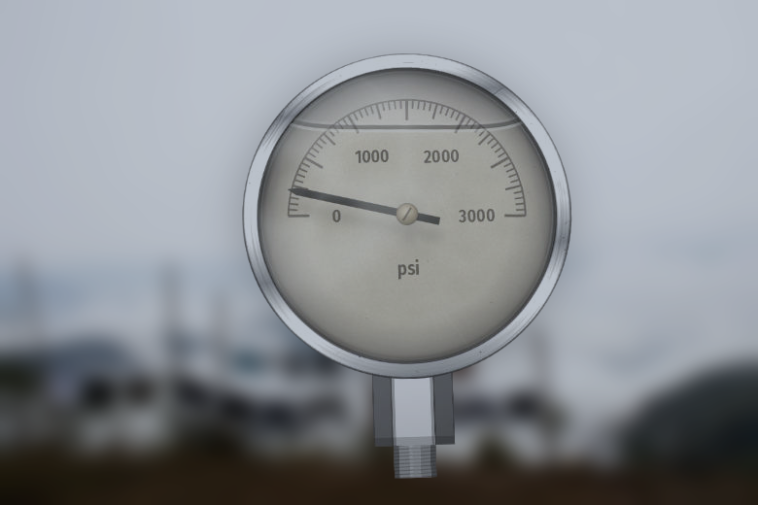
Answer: 200 psi
